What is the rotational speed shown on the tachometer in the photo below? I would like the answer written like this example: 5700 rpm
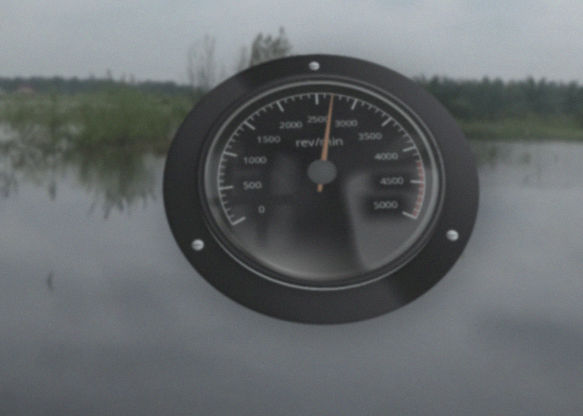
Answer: 2700 rpm
